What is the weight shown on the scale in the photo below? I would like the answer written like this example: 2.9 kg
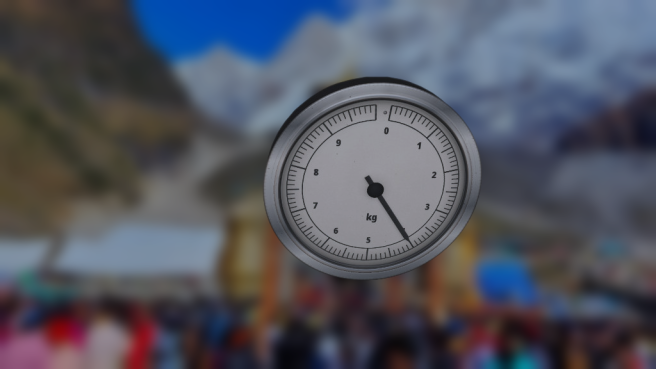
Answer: 4 kg
